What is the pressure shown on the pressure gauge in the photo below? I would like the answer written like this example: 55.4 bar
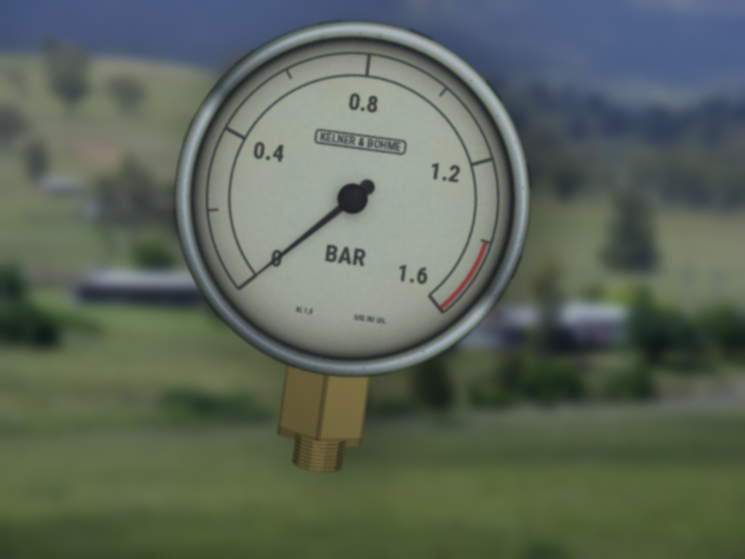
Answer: 0 bar
